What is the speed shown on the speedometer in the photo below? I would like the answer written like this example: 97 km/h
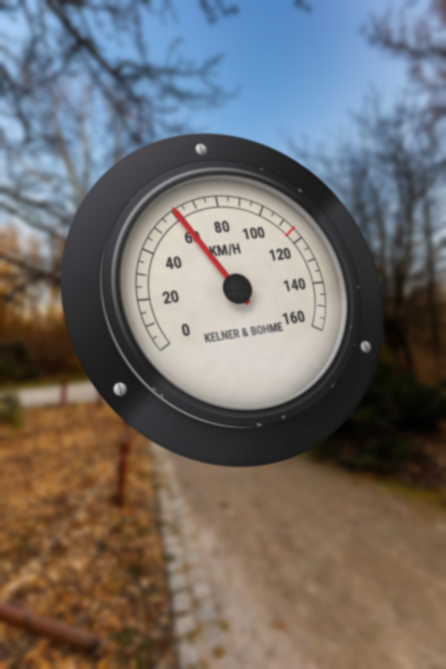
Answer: 60 km/h
